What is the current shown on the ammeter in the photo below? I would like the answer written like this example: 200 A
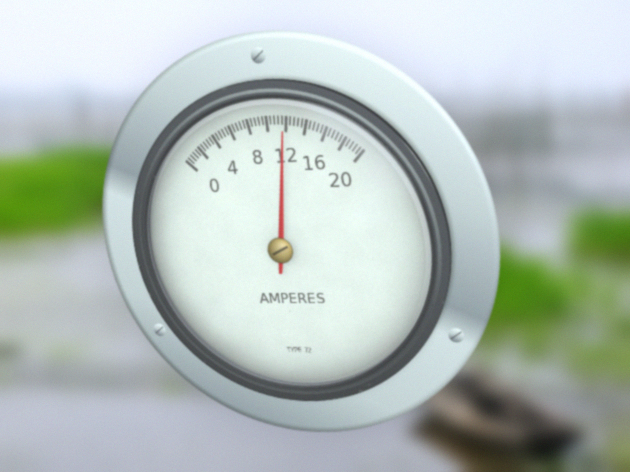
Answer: 12 A
